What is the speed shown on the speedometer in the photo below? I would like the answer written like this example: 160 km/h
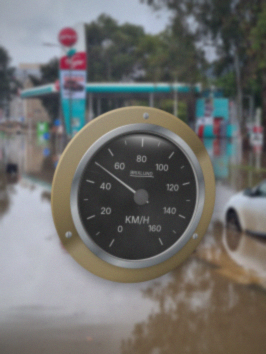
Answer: 50 km/h
